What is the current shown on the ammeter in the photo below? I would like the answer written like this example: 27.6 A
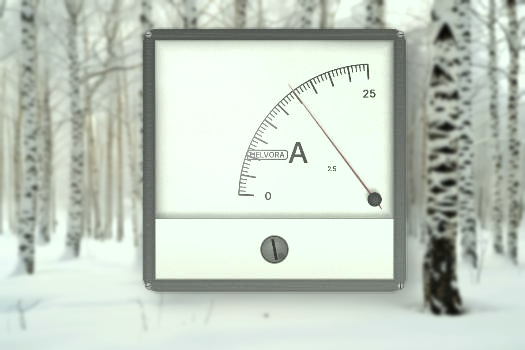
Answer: 15 A
